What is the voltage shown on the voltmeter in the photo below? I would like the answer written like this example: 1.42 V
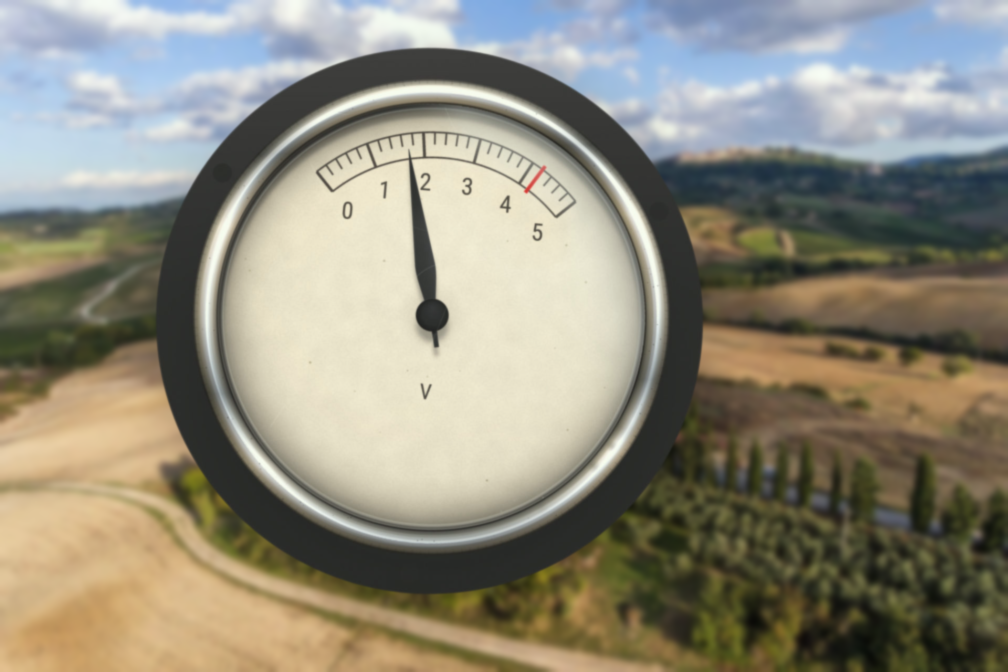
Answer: 1.7 V
